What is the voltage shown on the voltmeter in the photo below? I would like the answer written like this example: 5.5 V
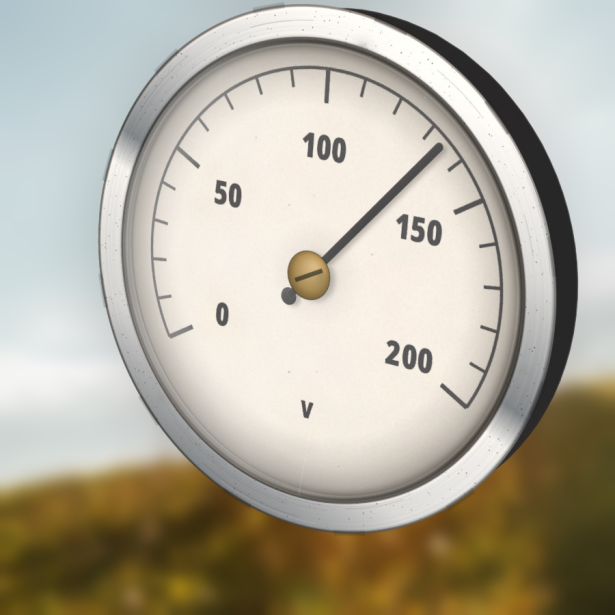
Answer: 135 V
